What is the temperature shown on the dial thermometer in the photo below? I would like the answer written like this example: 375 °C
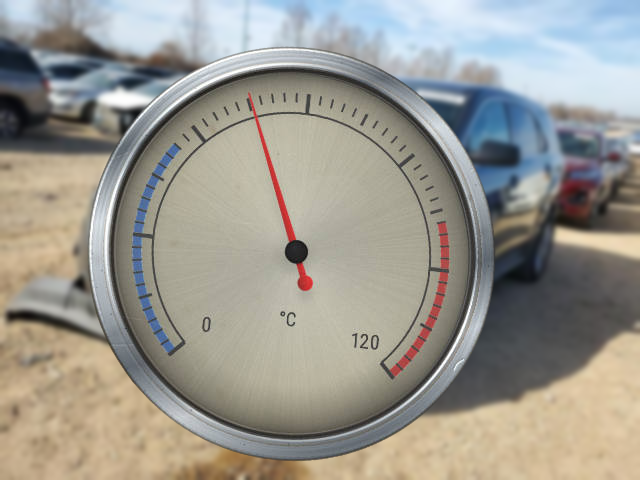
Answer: 50 °C
